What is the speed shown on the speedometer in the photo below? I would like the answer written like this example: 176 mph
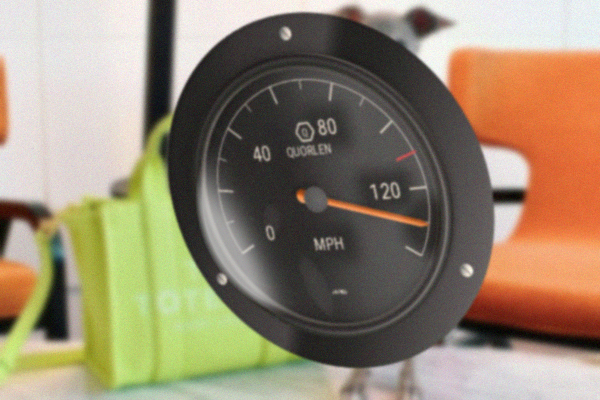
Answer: 130 mph
